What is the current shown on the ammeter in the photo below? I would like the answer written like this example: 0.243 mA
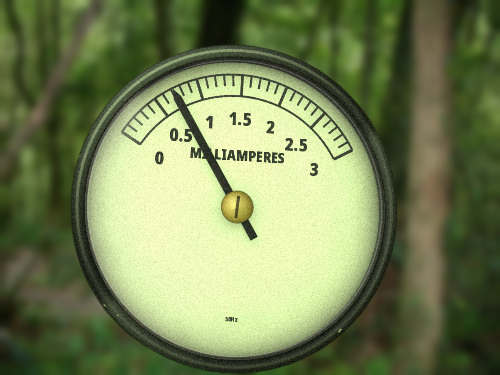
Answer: 0.7 mA
